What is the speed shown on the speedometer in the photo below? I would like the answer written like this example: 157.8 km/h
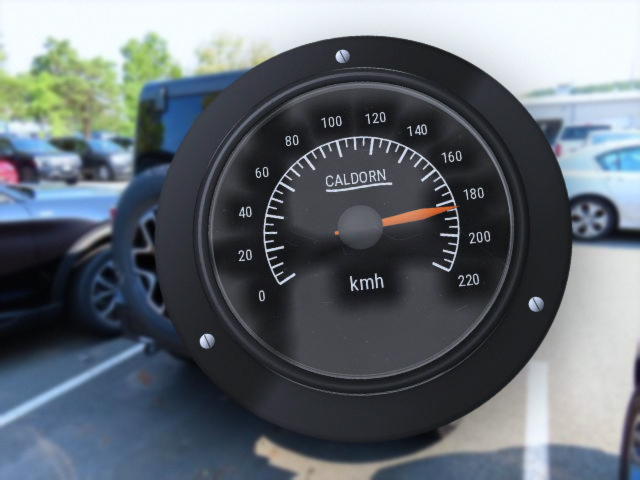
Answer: 185 km/h
